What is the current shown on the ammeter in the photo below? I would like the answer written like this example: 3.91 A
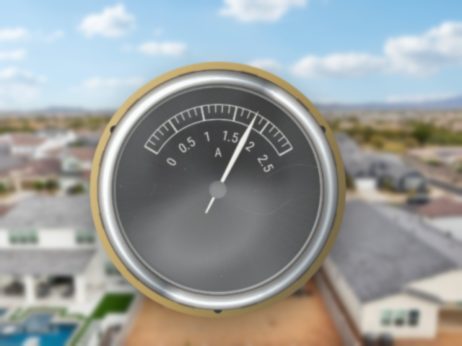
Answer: 1.8 A
